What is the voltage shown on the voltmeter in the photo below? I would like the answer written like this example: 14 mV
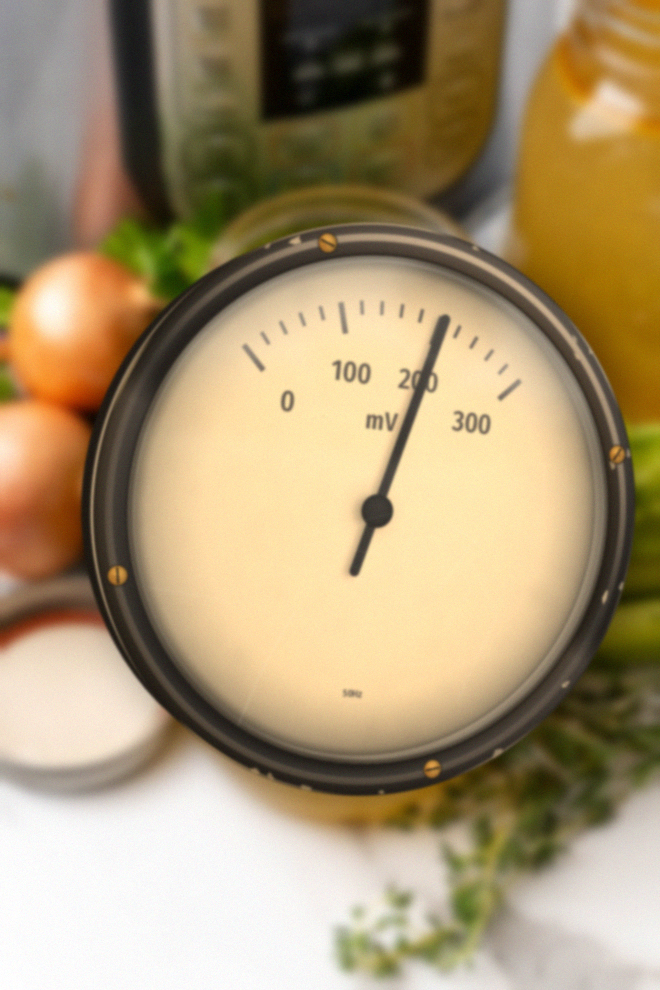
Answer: 200 mV
